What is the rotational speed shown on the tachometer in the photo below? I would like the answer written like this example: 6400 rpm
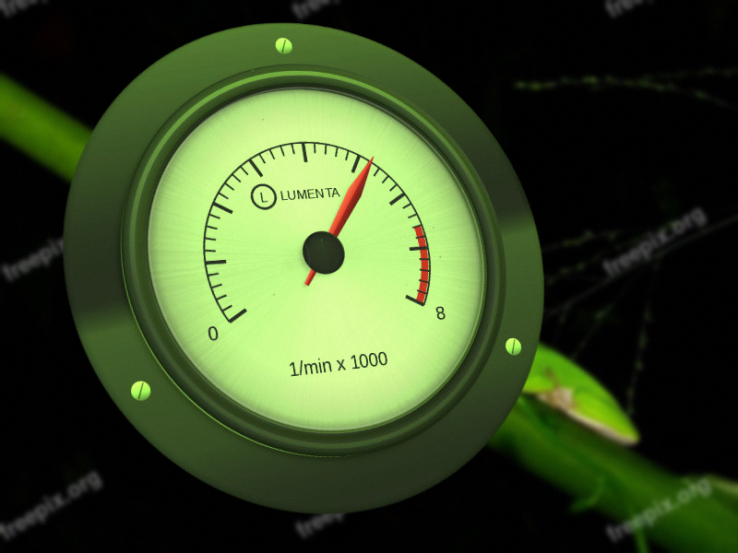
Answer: 5200 rpm
